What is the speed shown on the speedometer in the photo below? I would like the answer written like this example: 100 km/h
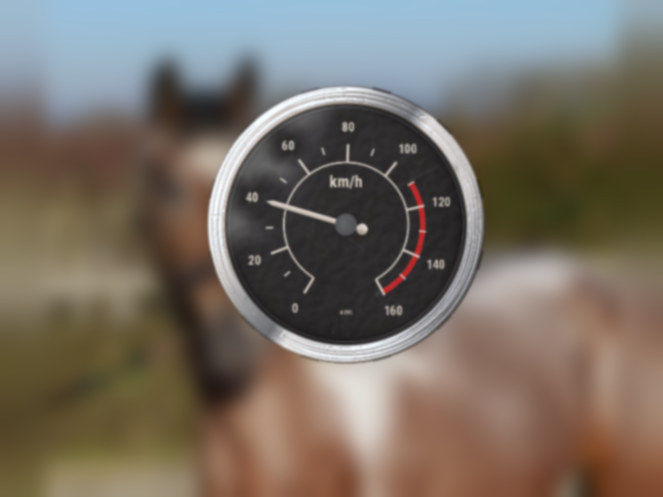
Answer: 40 km/h
